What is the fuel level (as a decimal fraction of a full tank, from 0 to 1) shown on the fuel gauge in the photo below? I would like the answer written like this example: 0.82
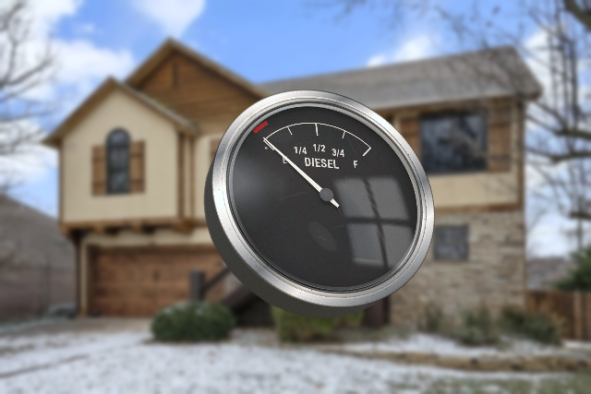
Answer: 0
